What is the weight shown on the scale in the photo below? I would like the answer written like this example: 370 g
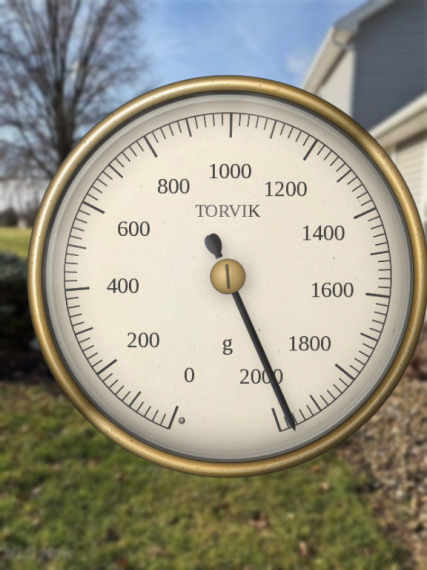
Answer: 1970 g
